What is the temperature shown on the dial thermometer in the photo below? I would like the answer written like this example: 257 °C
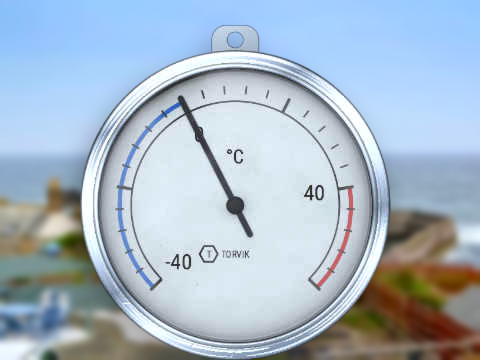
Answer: 0 °C
